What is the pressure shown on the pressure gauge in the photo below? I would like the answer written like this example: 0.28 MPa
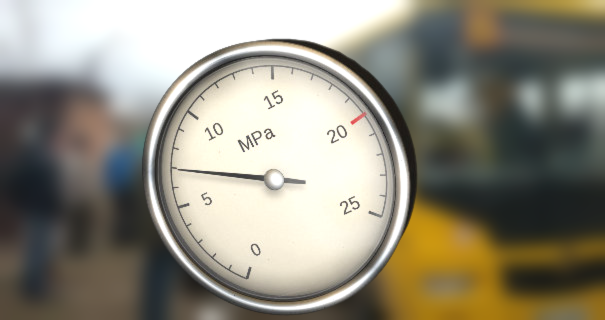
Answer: 7 MPa
